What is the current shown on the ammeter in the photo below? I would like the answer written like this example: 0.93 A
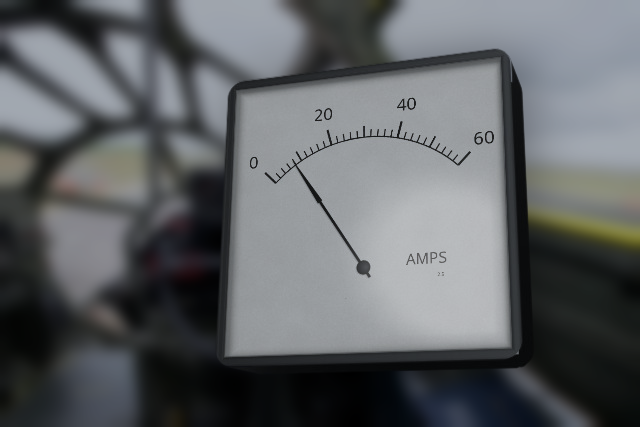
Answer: 8 A
